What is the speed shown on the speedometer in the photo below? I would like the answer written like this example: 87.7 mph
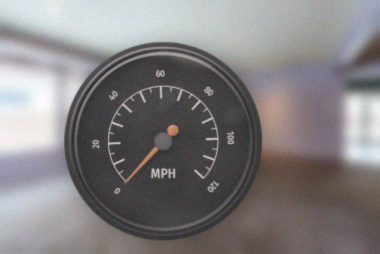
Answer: 0 mph
